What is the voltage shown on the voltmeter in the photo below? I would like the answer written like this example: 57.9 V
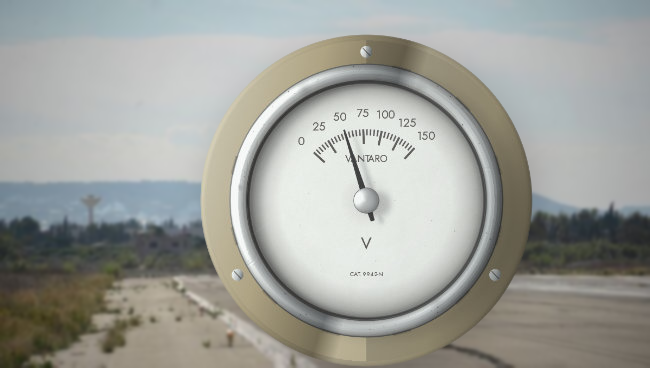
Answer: 50 V
